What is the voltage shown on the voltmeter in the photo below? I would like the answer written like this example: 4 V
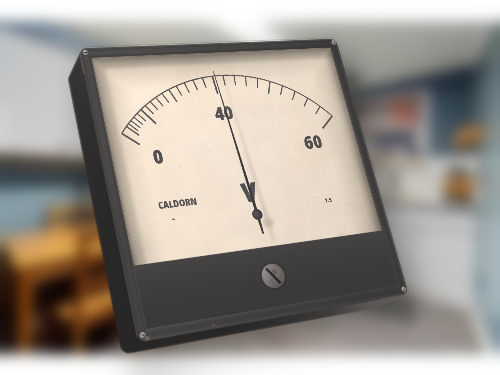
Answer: 40 V
